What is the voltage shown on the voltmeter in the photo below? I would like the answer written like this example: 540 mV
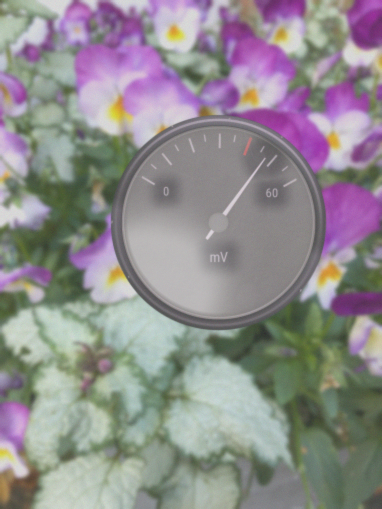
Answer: 47.5 mV
